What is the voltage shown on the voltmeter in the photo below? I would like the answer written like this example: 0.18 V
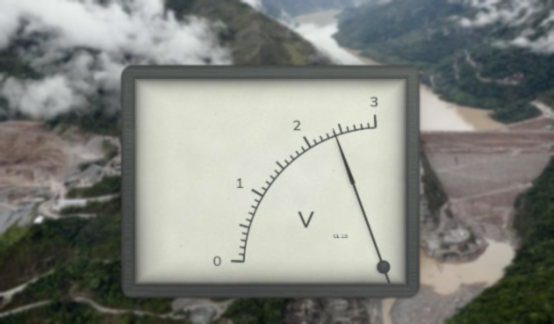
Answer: 2.4 V
